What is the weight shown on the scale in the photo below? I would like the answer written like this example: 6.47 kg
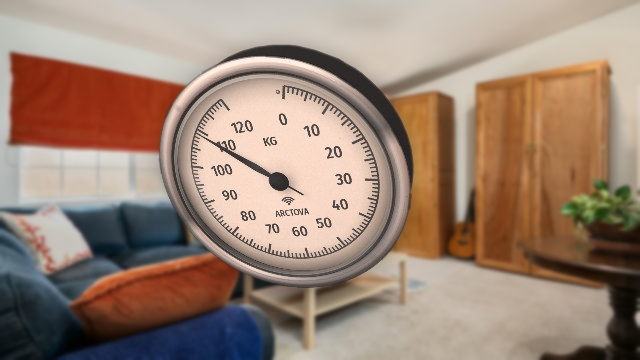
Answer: 110 kg
